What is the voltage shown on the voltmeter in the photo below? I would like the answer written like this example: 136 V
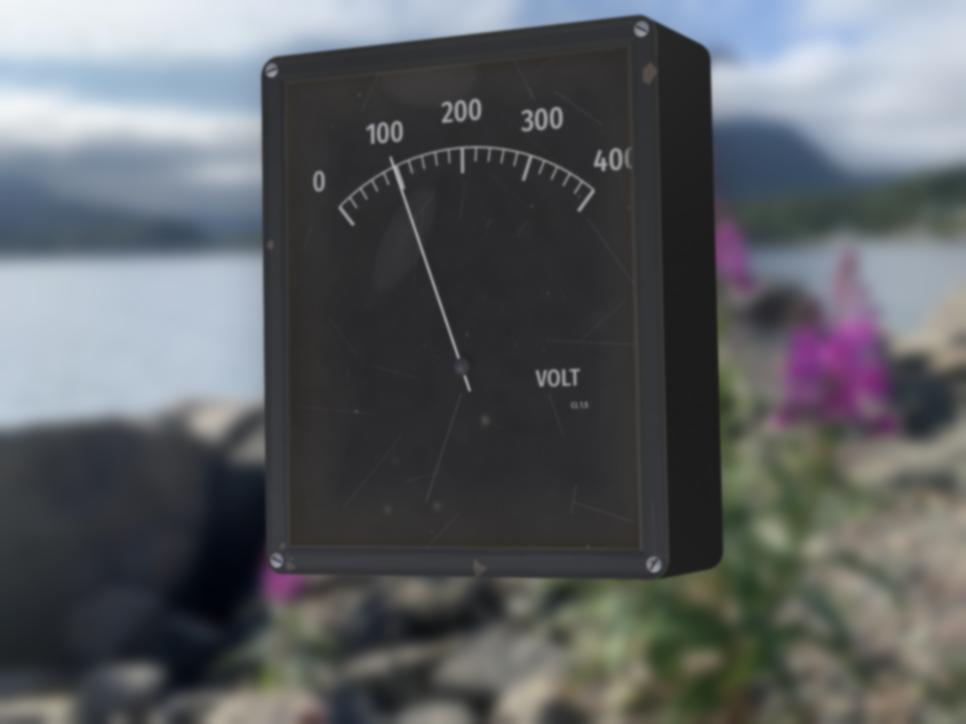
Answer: 100 V
